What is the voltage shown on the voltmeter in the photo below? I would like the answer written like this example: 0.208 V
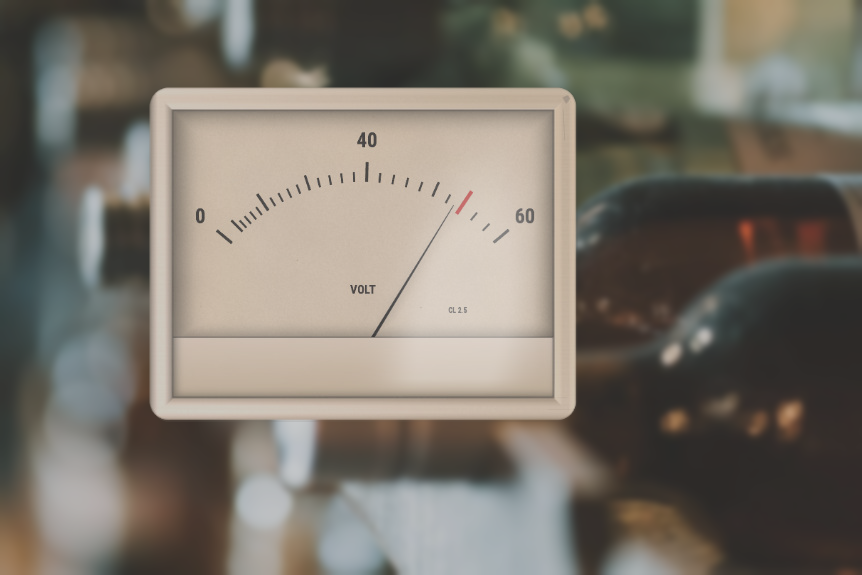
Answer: 53 V
